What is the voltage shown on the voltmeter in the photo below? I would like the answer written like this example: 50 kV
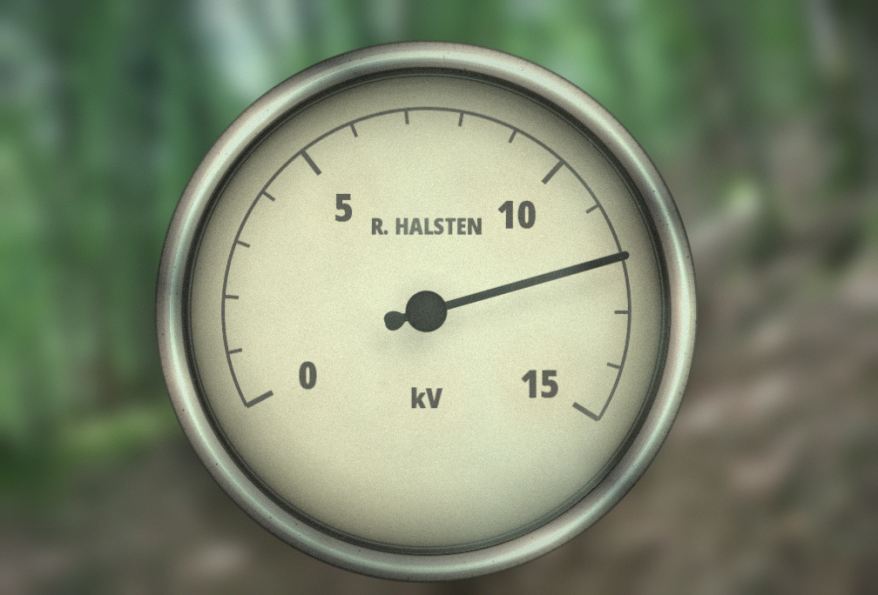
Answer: 12 kV
